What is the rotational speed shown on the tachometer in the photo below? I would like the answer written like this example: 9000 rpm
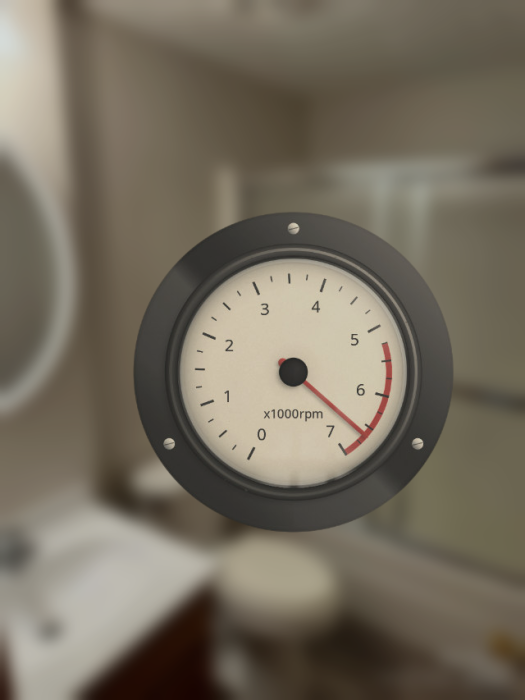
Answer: 6625 rpm
